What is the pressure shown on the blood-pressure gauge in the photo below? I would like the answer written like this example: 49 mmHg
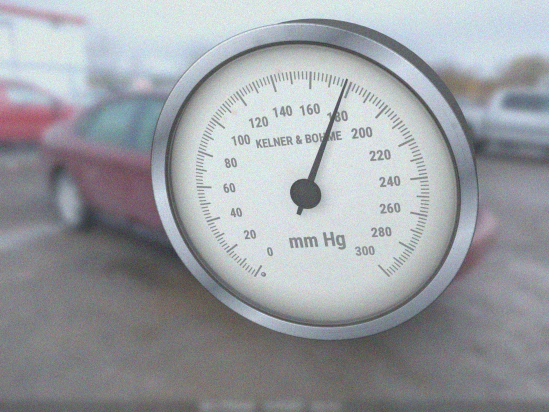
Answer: 178 mmHg
